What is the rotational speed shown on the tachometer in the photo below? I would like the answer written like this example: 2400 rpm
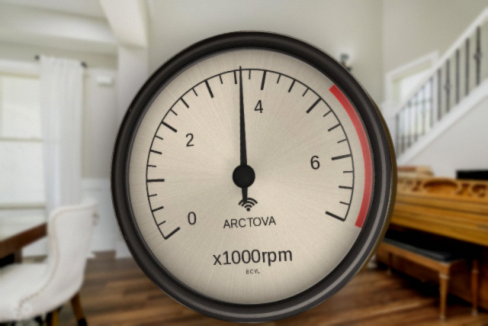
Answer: 3625 rpm
